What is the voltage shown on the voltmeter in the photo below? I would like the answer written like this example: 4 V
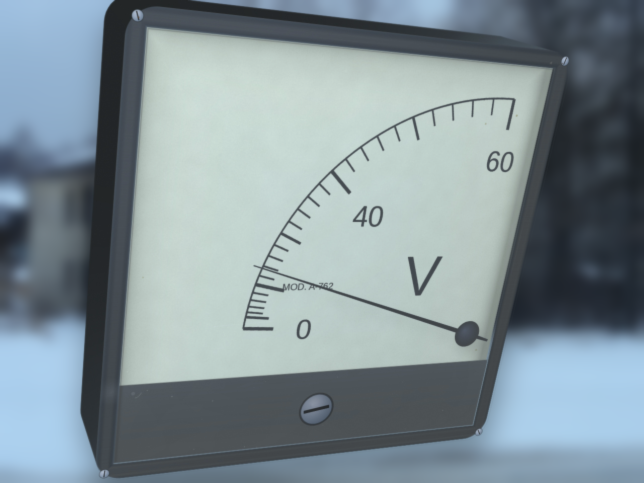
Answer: 24 V
